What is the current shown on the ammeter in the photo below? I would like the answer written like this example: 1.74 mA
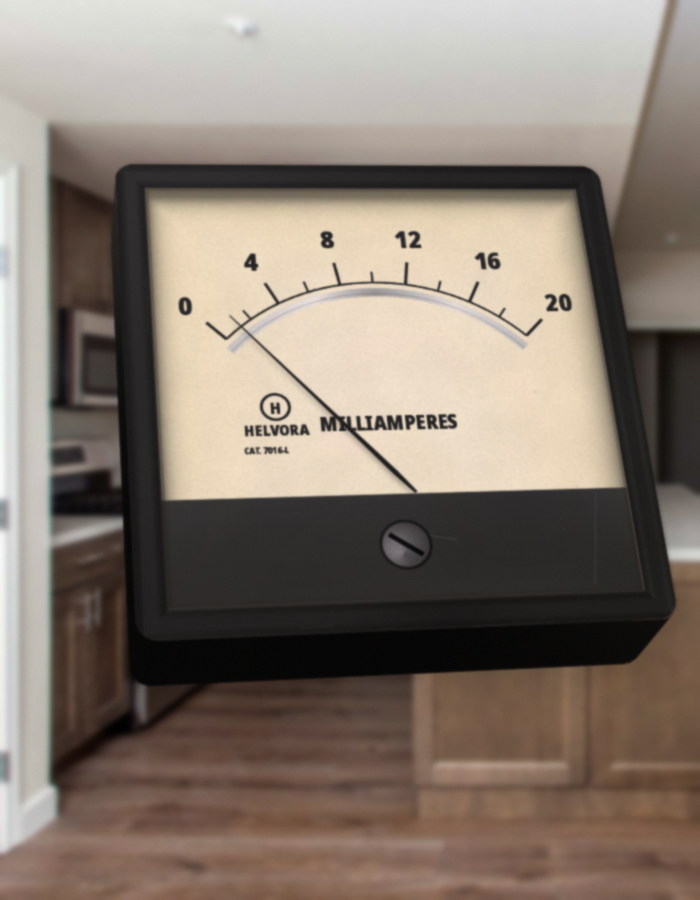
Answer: 1 mA
